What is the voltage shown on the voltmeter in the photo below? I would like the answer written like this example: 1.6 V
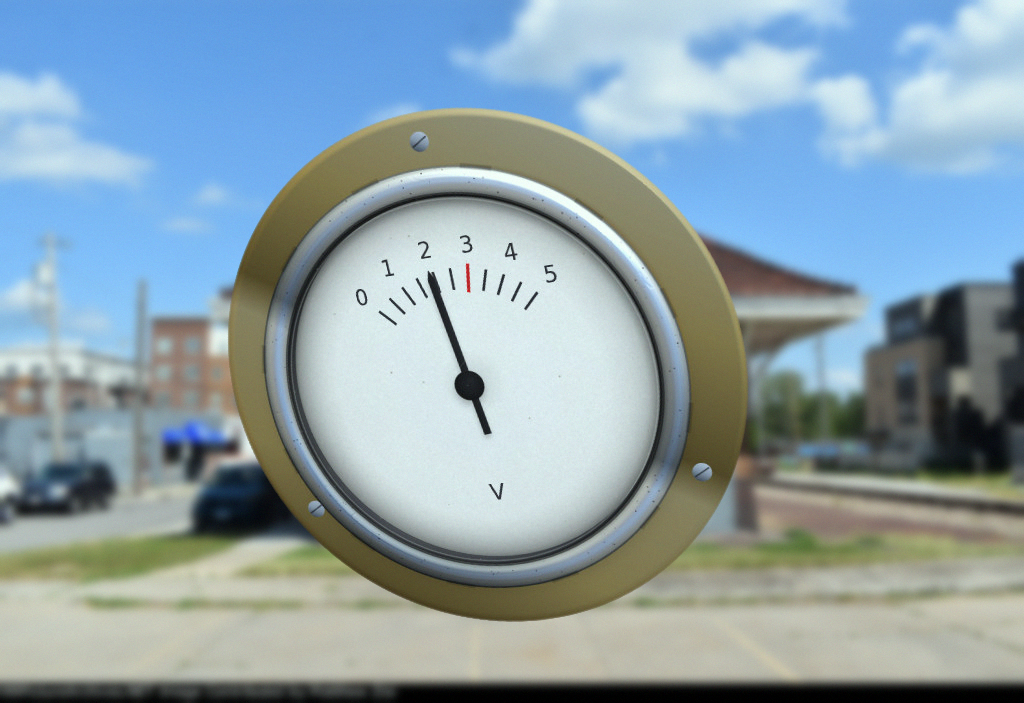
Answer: 2 V
